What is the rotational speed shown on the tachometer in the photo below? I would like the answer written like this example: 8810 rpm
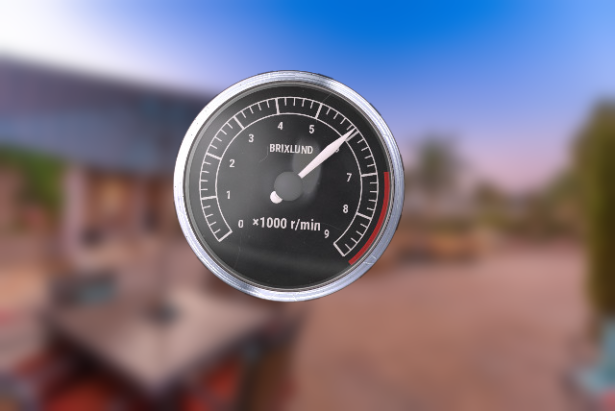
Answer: 5900 rpm
